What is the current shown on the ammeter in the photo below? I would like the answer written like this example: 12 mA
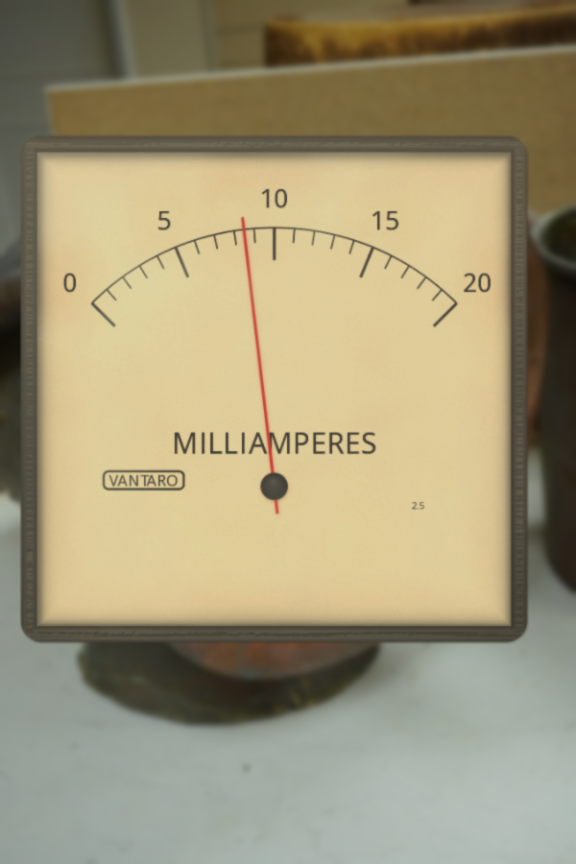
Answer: 8.5 mA
